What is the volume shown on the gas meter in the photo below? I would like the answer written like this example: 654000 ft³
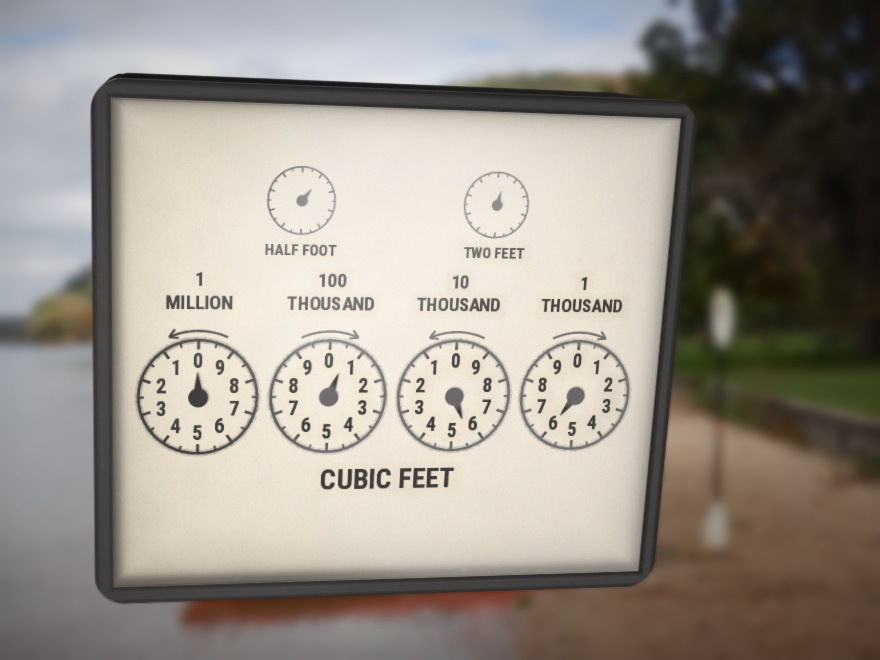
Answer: 5600 ft³
